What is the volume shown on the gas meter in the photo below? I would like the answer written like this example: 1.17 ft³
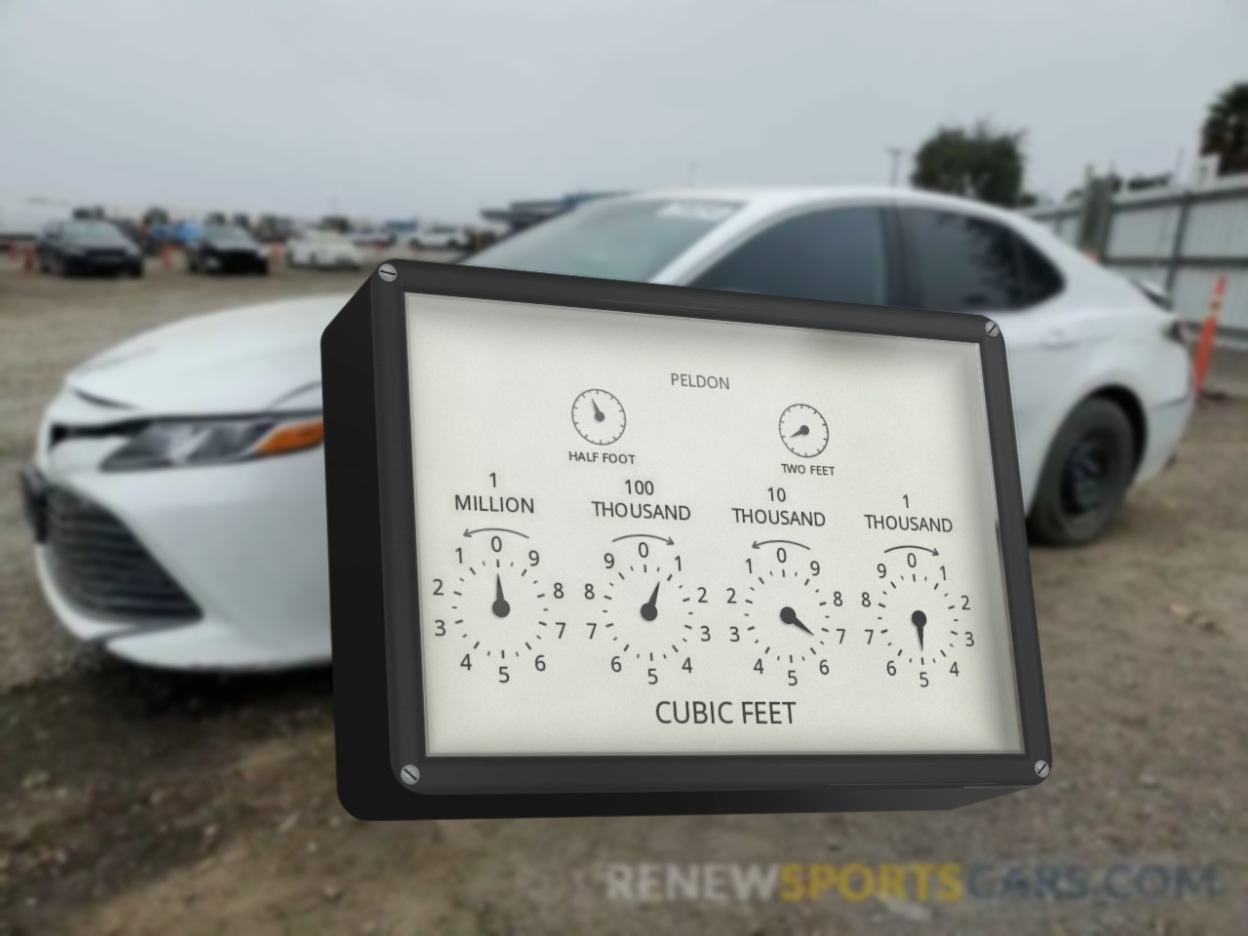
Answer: 6500 ft³
